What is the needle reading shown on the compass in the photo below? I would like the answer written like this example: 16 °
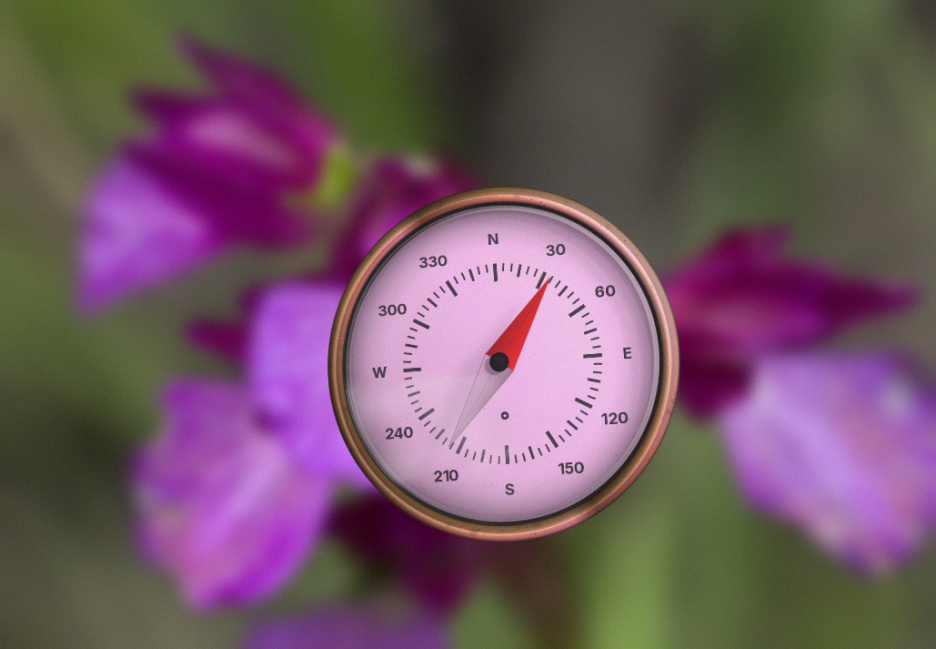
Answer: 35 °
